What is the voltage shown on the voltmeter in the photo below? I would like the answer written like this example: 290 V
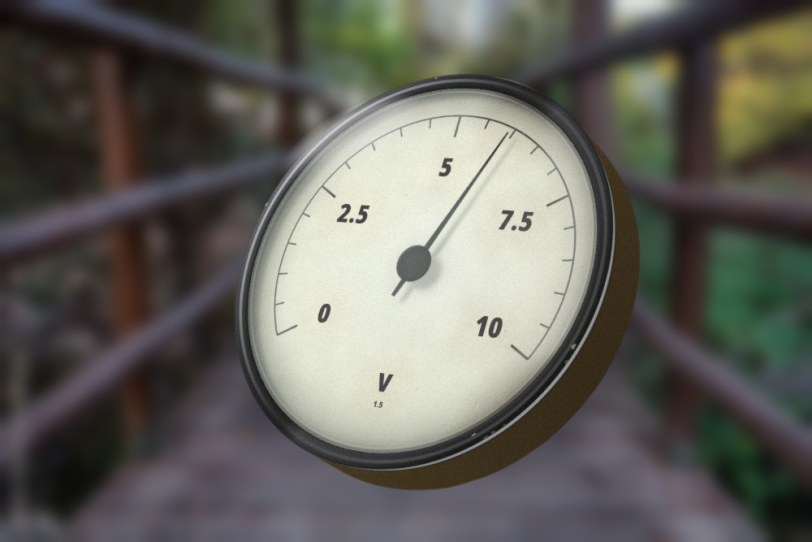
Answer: 6 V
